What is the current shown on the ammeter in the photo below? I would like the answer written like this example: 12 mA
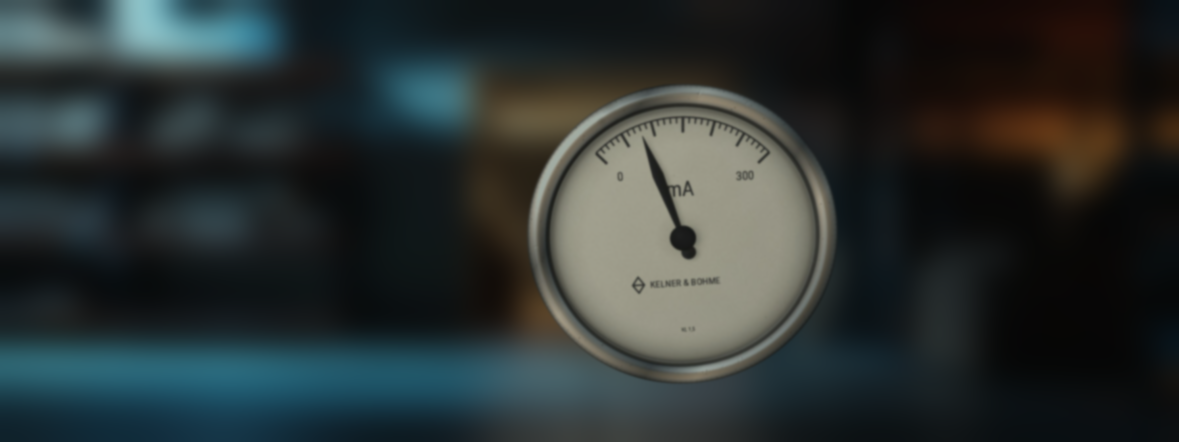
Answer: 80 mA
